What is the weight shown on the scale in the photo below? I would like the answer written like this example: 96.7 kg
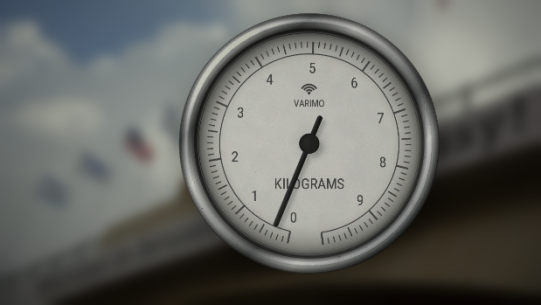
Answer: 0.3 kg
